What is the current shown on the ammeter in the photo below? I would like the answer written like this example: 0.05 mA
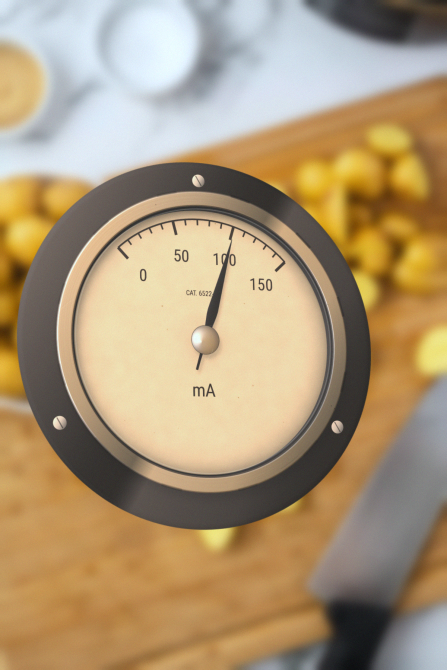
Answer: 100 mA
